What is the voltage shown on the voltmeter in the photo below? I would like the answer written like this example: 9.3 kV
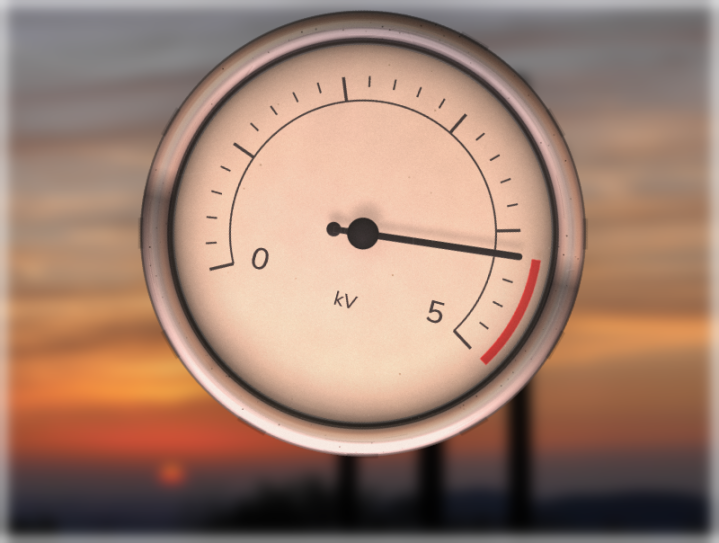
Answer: 4.2 kV
